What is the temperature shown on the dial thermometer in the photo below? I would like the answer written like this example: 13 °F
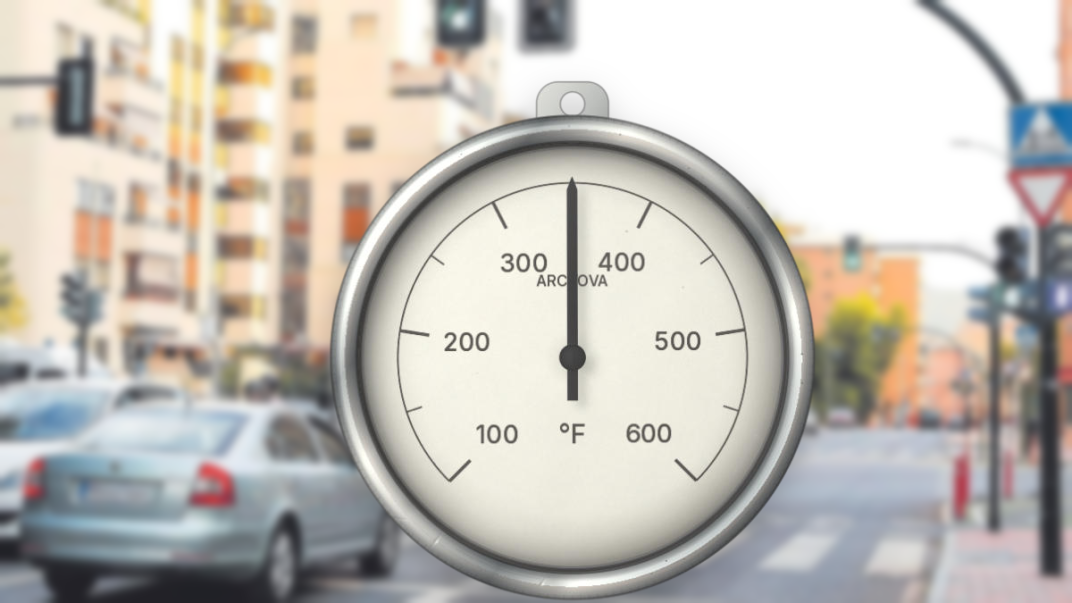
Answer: 350 °F
